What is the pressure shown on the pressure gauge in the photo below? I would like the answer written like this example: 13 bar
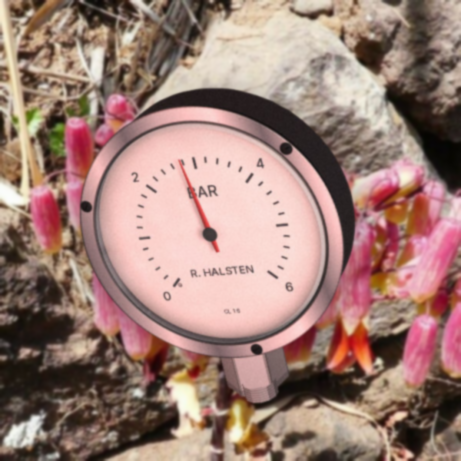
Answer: 2.8 bar
